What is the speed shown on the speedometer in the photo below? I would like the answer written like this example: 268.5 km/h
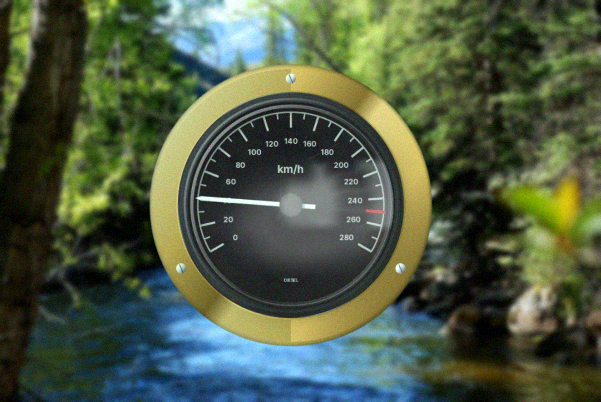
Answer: 40 km/h
